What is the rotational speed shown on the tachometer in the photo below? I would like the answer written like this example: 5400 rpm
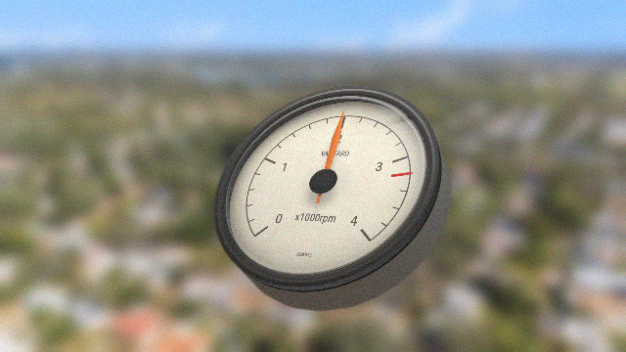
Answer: 2000 rpm
